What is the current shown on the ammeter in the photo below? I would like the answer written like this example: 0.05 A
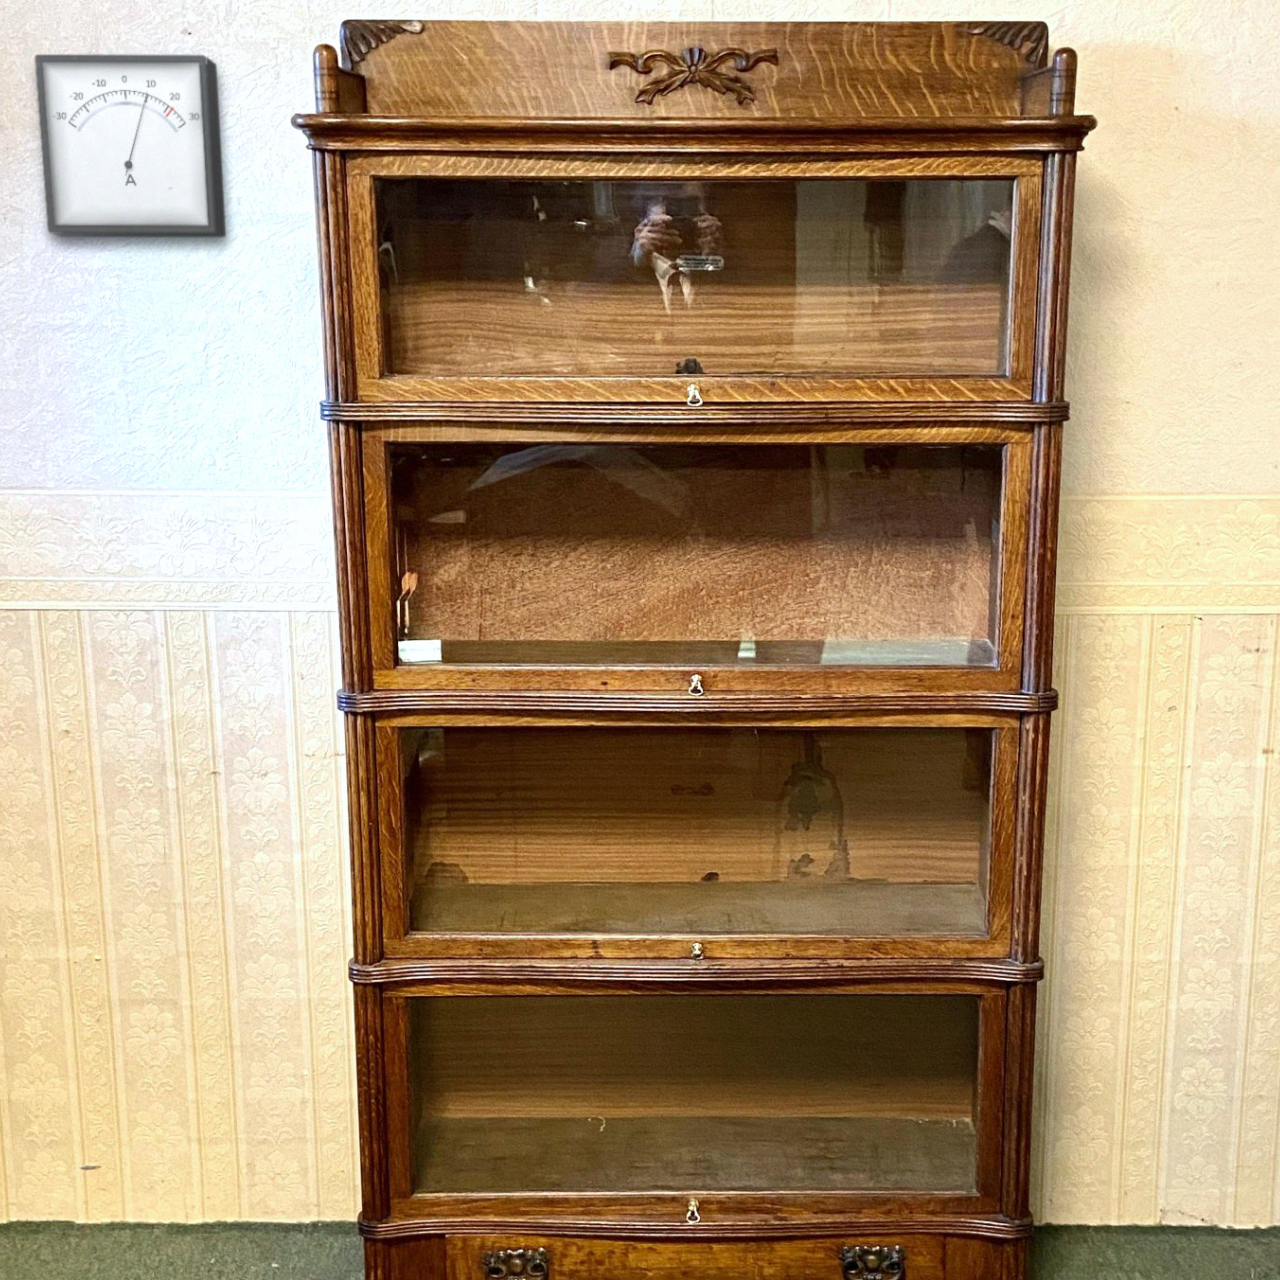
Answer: 10 A
